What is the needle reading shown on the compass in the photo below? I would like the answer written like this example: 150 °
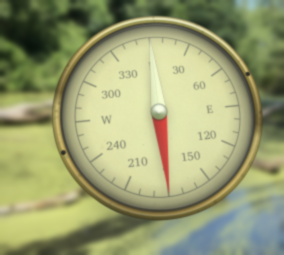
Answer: 180 °
